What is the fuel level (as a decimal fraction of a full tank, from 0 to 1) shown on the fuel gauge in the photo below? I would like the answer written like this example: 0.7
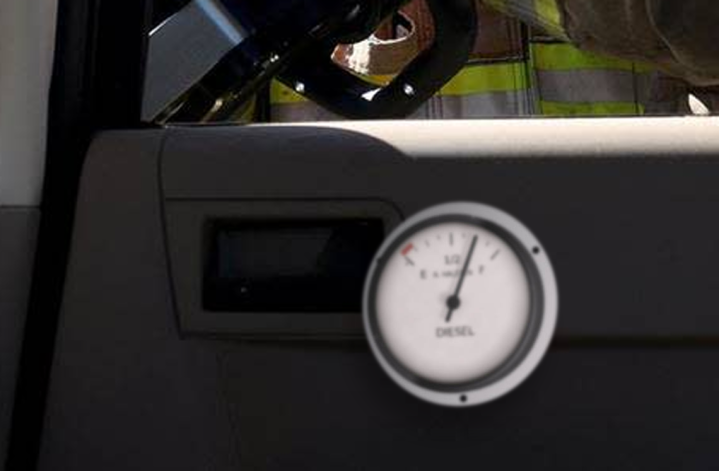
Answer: 0.75
